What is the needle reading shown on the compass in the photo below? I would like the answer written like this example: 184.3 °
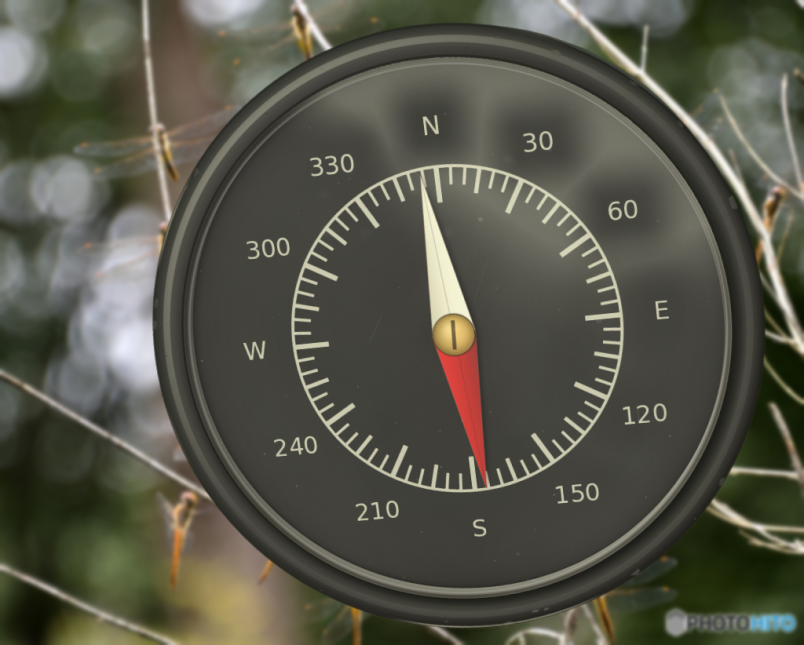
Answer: 175 °
